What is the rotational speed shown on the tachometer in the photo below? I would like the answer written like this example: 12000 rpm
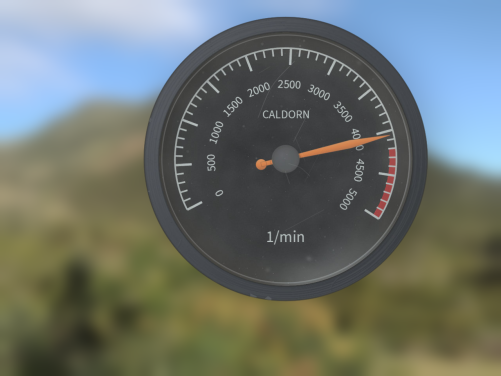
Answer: 4050 rpm
